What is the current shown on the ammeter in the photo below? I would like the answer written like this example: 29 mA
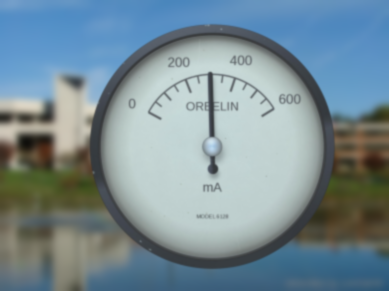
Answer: 300 mA
